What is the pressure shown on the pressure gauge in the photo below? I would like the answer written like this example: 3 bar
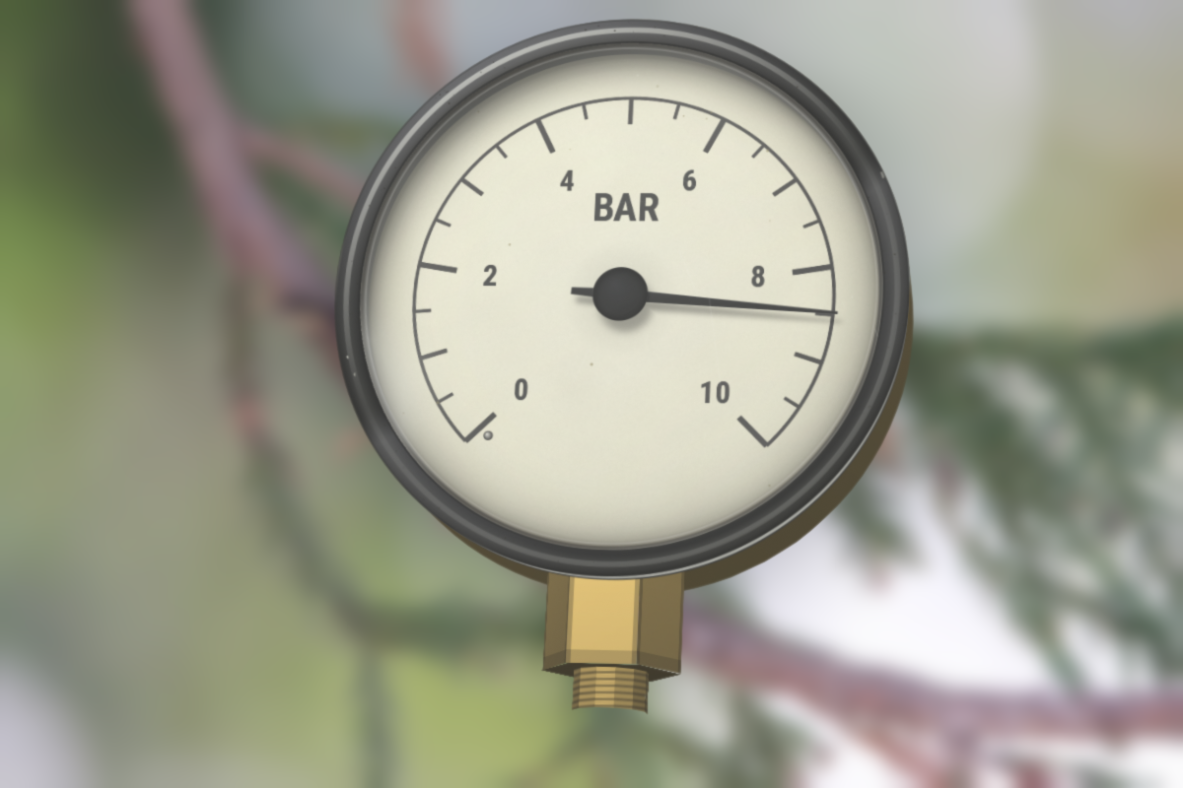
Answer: 8.5 bar
